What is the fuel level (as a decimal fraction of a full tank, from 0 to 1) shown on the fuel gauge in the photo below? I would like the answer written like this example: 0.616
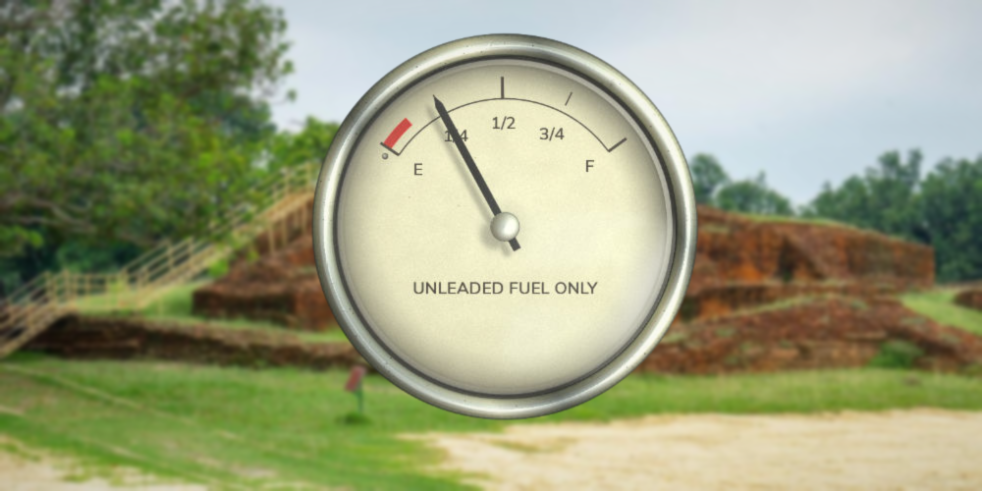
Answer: 0.25
